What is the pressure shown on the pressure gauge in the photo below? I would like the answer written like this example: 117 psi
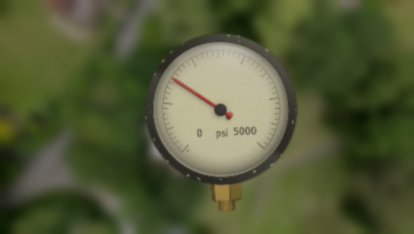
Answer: 1500 psi
